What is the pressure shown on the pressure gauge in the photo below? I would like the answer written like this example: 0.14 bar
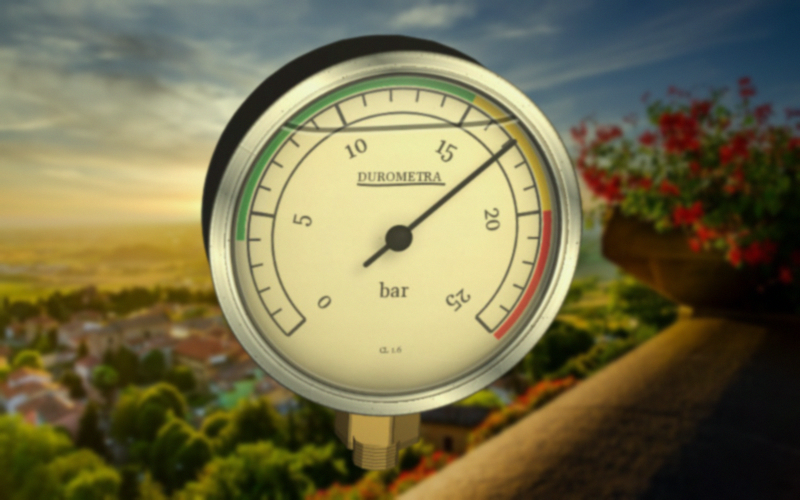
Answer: 17 bar
